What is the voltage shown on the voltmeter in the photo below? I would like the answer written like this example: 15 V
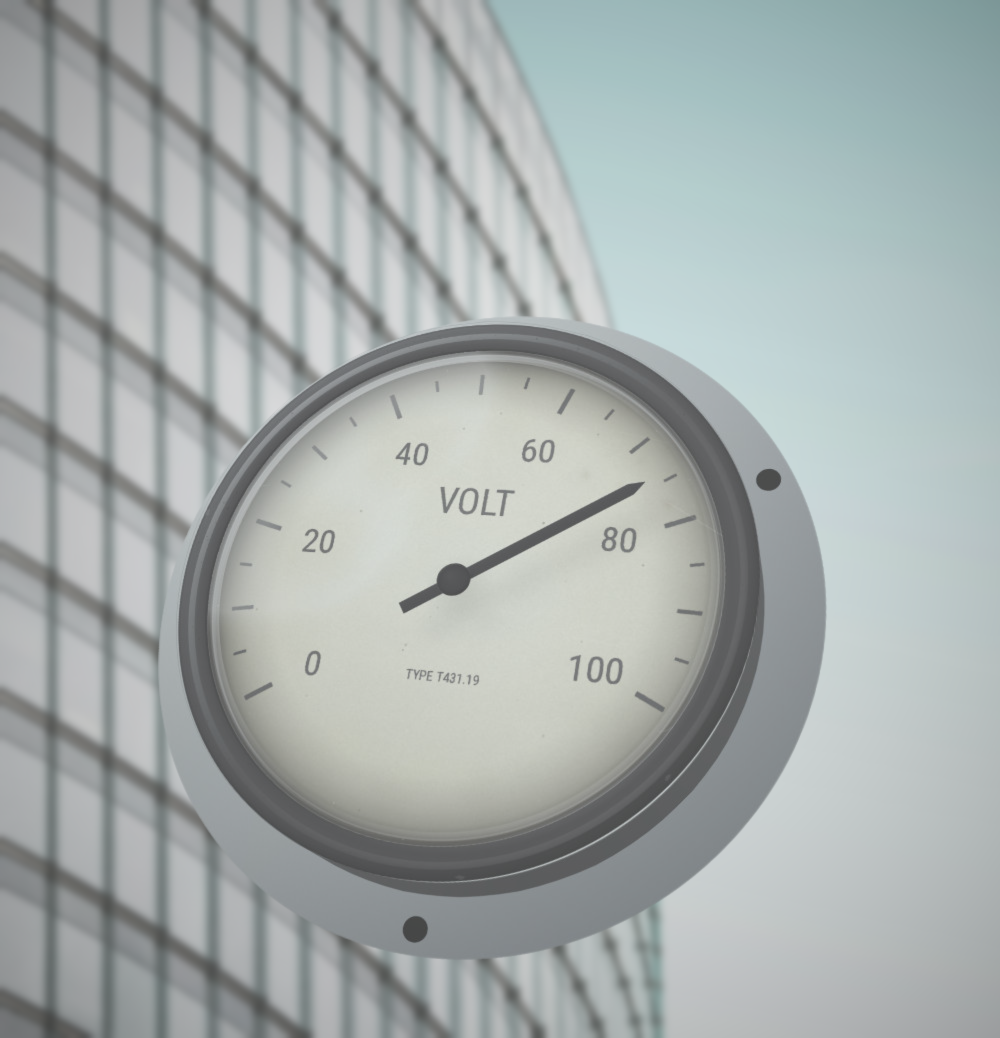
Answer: 75 V
